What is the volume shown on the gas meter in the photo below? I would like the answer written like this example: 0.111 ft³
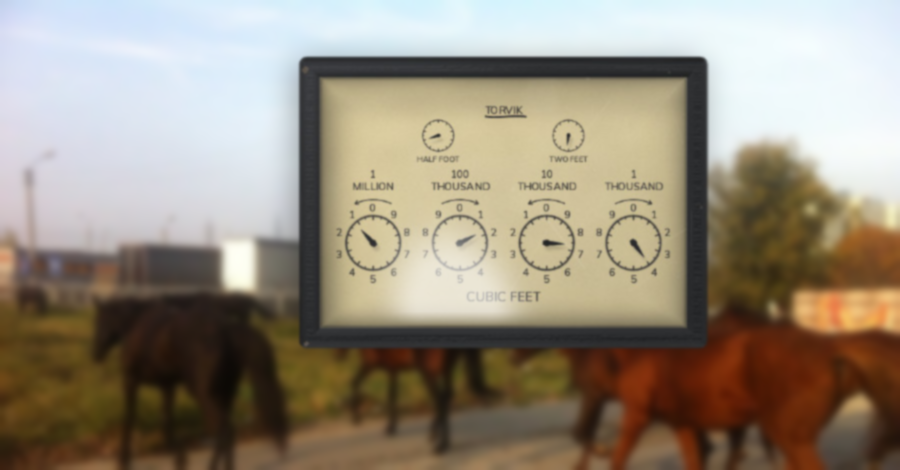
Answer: 117400 ft³
